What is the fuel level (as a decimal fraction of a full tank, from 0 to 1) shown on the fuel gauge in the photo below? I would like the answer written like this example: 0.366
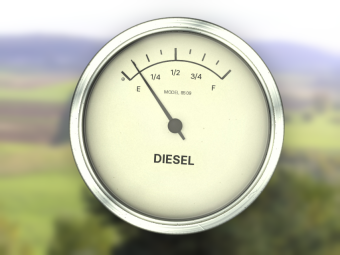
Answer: 0.125
